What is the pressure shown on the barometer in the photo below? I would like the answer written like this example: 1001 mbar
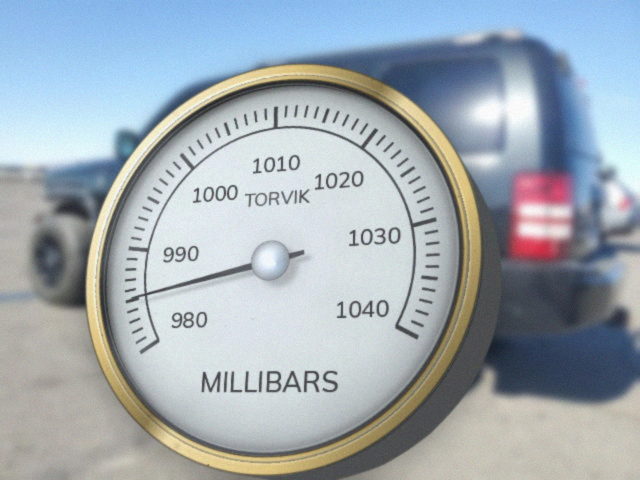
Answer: 985 mbar
